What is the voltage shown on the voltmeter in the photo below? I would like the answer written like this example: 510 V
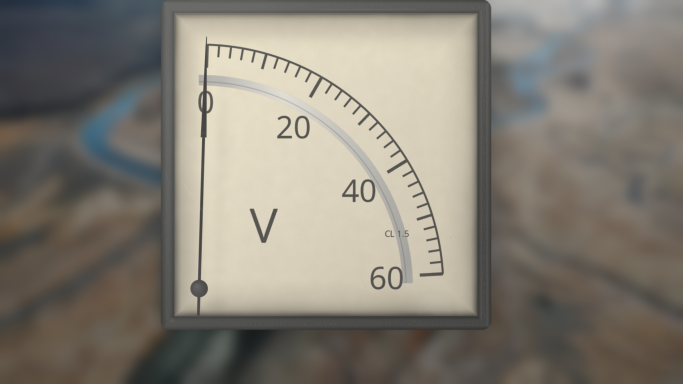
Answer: 0 V
